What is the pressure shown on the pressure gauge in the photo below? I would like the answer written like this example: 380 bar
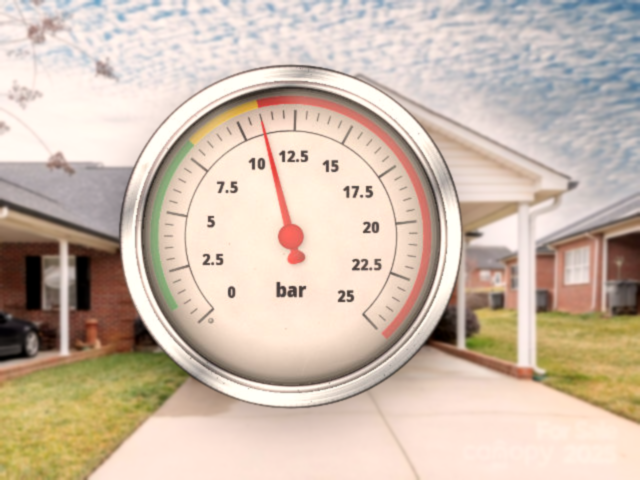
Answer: 11 bar
